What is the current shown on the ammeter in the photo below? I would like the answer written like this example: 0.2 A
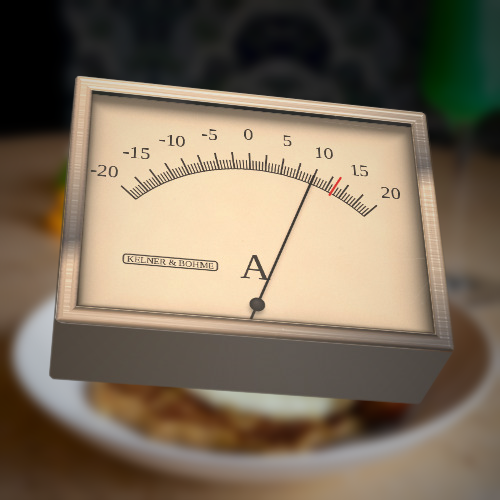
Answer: 10 A
